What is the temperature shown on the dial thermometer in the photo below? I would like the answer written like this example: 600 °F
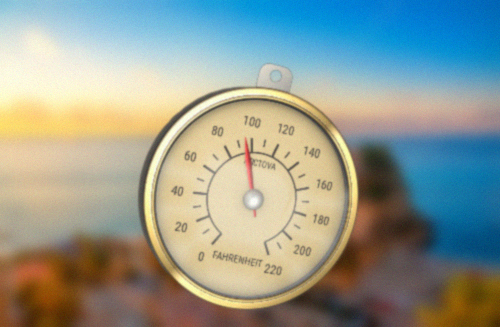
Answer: 95 °F
